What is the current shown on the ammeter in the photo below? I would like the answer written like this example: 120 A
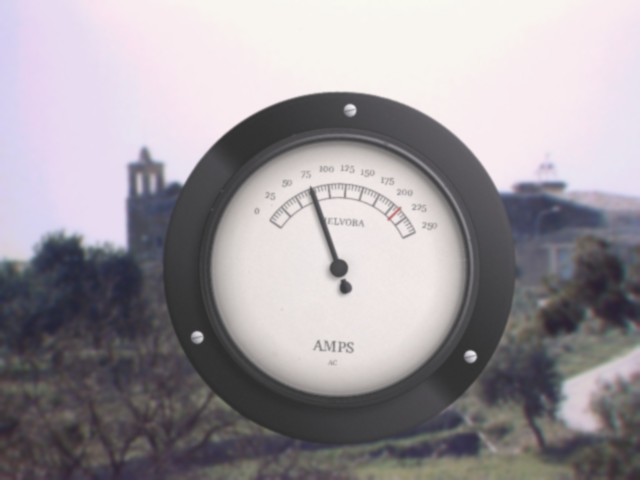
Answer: 75 A
